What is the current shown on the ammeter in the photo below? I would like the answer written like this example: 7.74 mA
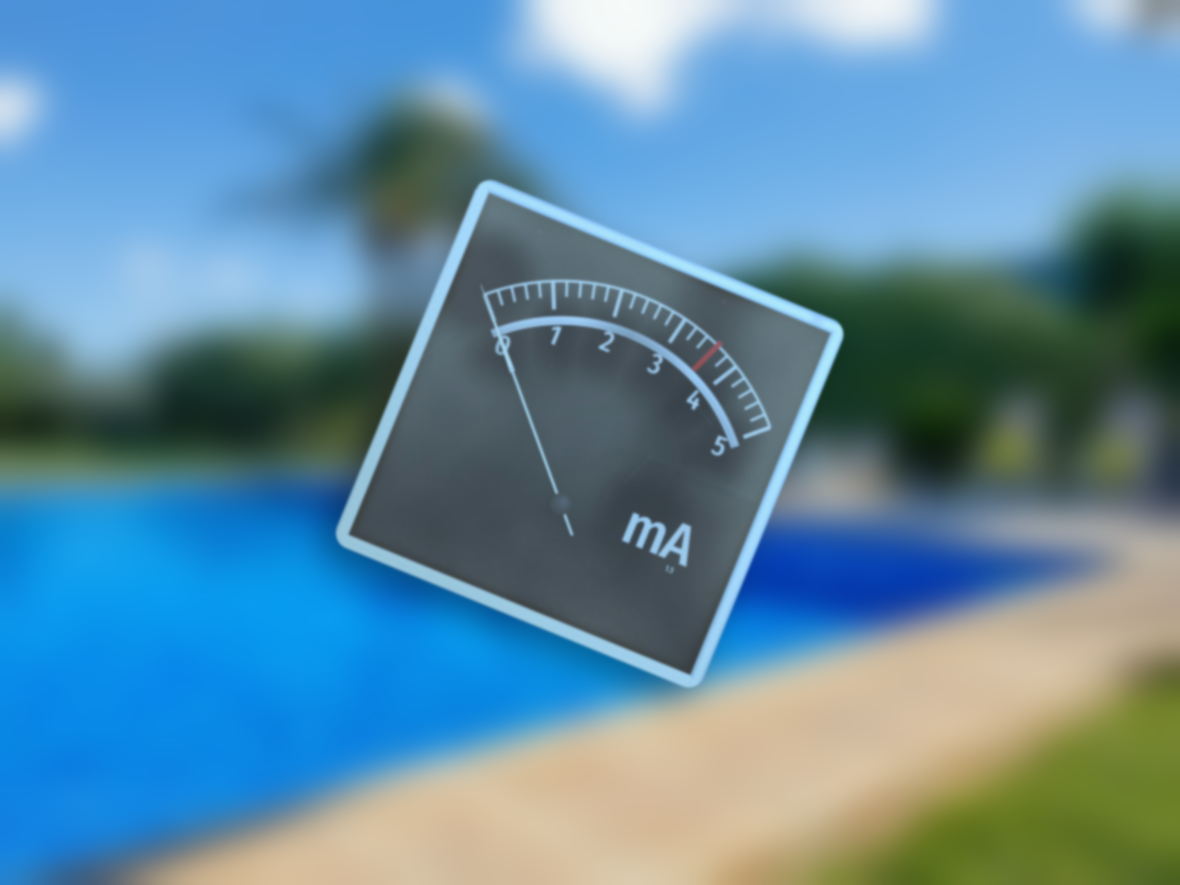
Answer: 0 mA
